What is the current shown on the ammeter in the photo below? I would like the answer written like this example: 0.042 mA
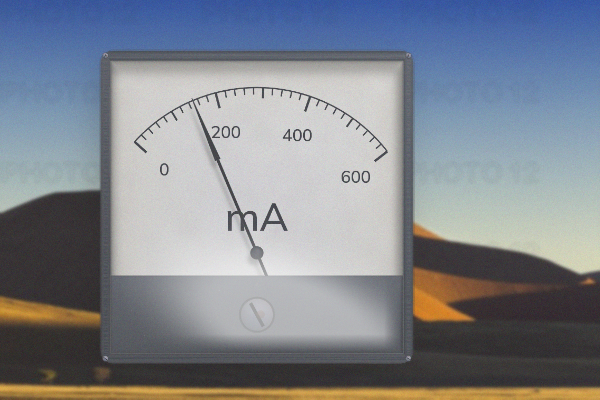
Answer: 150 mA
